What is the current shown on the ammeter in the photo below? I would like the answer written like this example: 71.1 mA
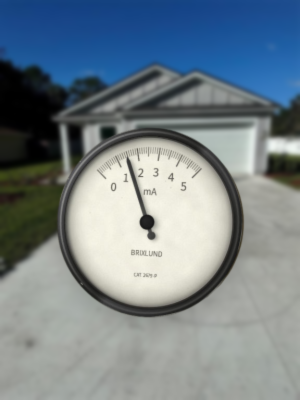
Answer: 1.5 mA
